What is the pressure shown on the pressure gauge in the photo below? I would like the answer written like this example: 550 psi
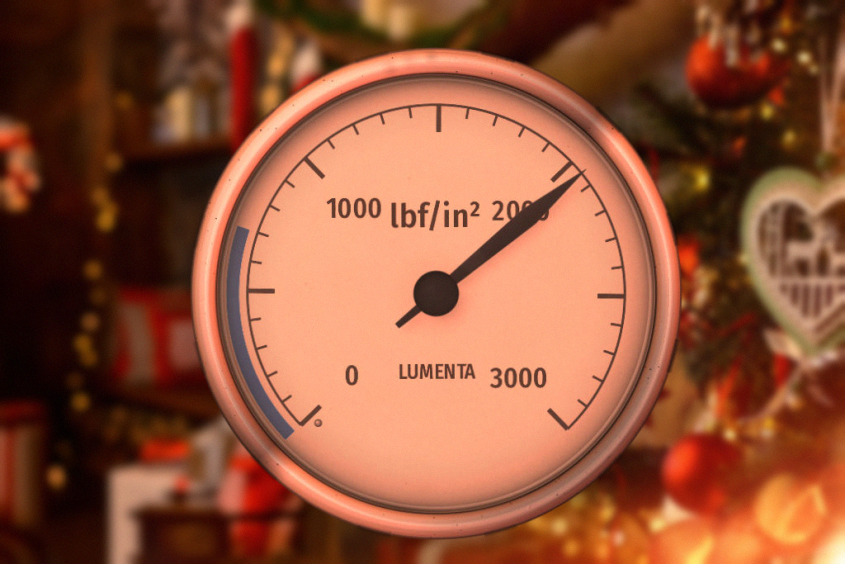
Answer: 2050 psi
